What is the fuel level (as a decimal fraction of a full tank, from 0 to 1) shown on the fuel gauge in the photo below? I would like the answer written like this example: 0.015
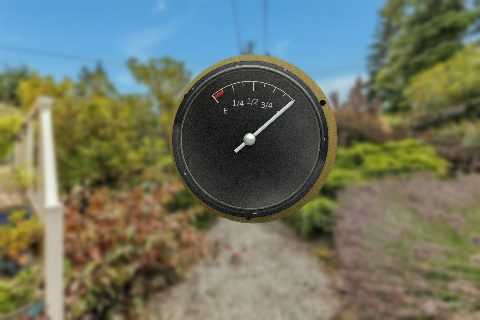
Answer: 1
